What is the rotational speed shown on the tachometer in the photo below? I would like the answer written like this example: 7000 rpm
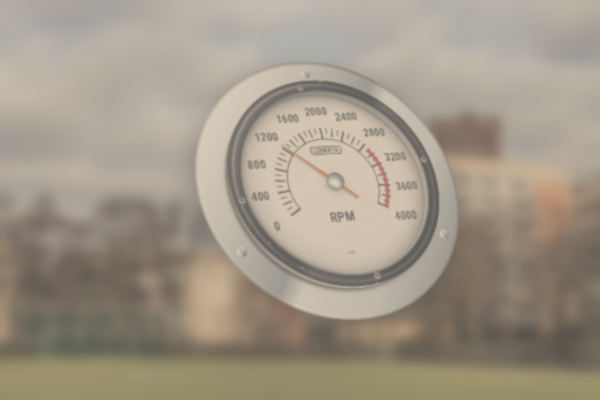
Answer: 1200 rpm
